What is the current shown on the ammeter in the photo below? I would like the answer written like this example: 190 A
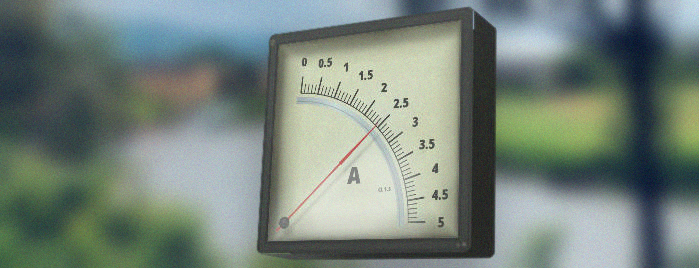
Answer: 2.5 A
